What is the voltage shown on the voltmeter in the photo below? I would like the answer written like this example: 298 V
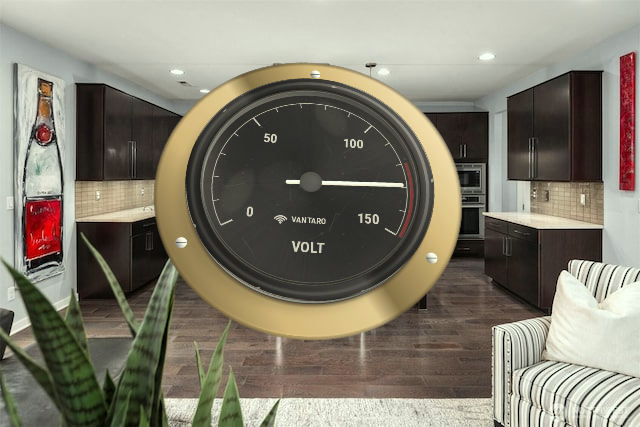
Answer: 130 V
